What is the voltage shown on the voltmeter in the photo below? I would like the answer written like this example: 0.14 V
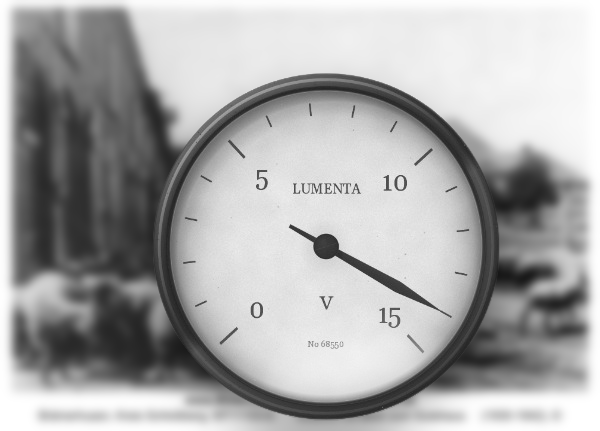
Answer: 14 V
